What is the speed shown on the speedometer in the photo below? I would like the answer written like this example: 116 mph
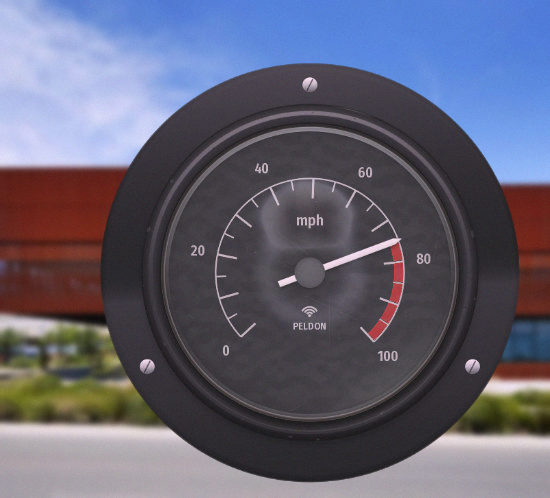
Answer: 75 mph
